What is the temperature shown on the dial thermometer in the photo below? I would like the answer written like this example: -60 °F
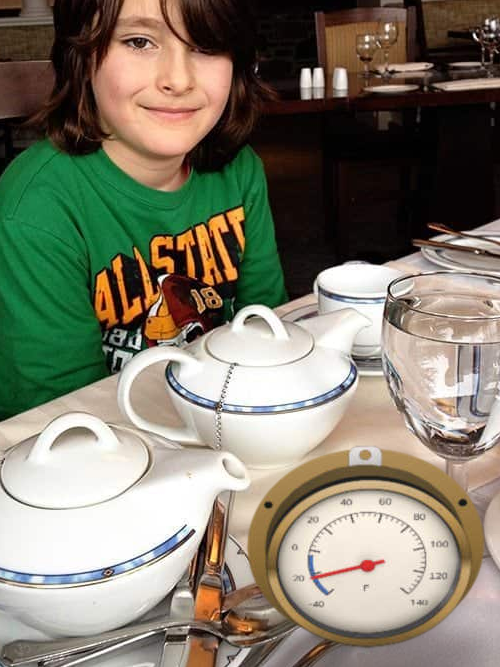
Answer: -20 °F
